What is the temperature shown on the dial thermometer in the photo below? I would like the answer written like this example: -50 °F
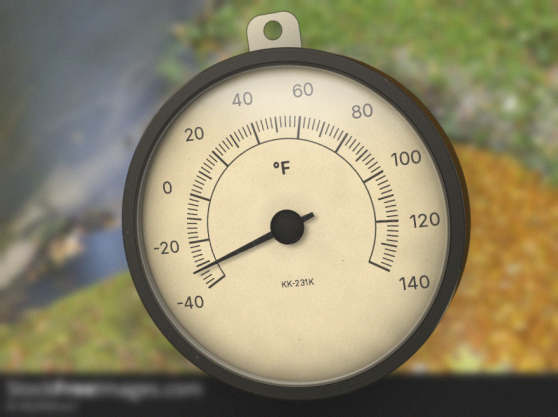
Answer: -32 °F
